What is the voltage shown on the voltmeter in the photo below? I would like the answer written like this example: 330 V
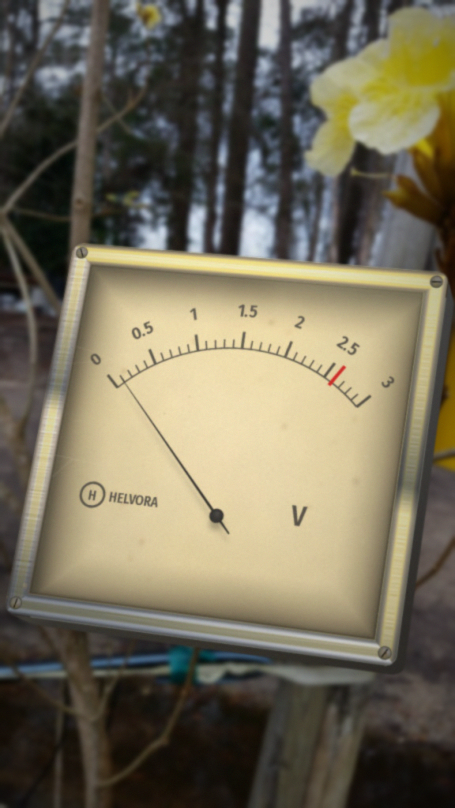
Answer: 0.1 V
